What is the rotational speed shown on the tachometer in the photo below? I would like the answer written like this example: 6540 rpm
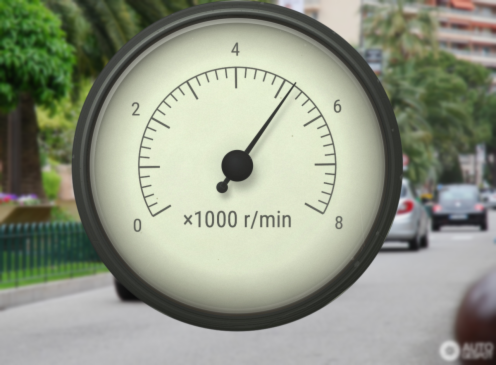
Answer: 5200 rpm
